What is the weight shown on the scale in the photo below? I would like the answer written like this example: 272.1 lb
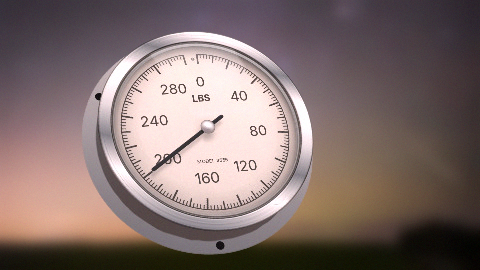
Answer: 200 lb
